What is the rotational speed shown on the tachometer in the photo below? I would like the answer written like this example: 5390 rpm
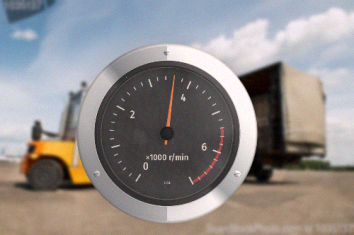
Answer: 3600 rpm
